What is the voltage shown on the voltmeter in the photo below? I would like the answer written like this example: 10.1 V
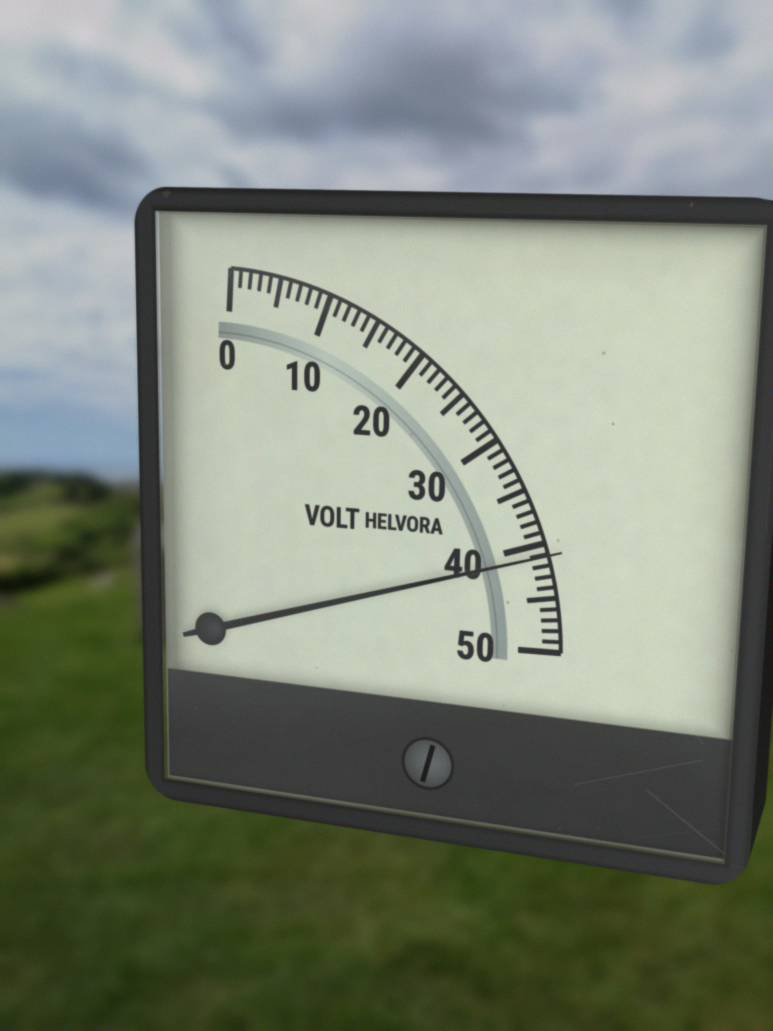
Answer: 41 V
